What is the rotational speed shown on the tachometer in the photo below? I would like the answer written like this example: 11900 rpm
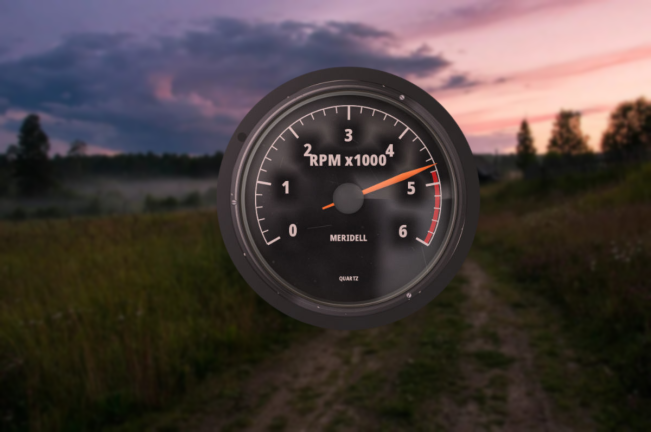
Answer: 4700 rpm
